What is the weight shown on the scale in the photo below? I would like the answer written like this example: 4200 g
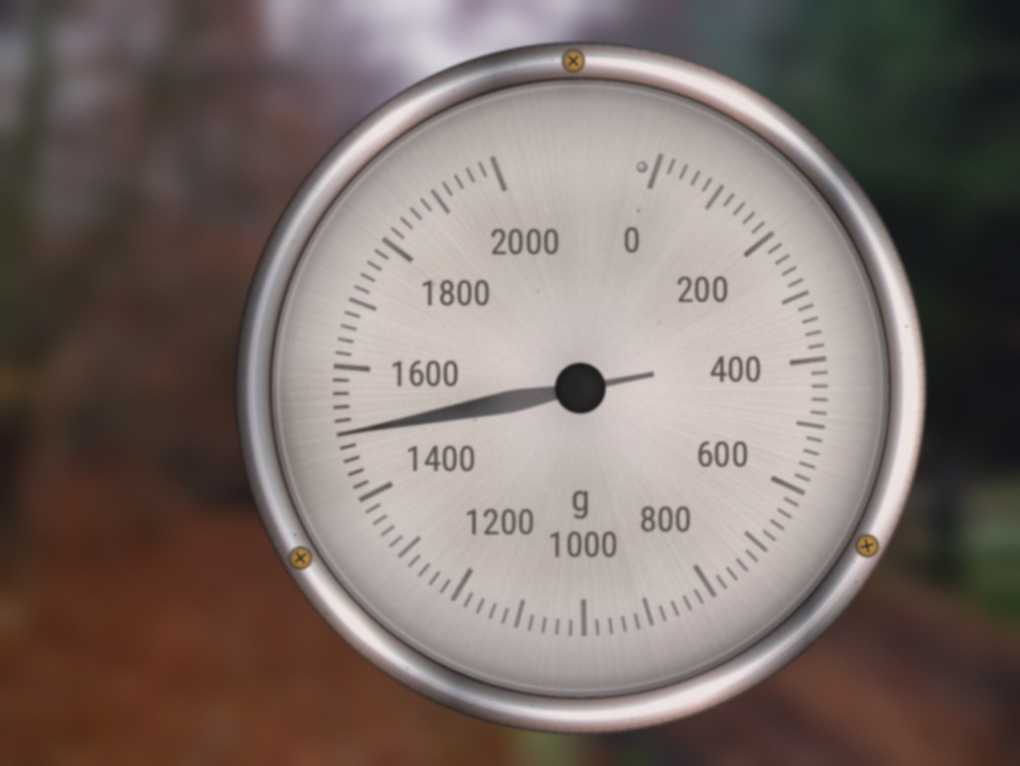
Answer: 1500 g
